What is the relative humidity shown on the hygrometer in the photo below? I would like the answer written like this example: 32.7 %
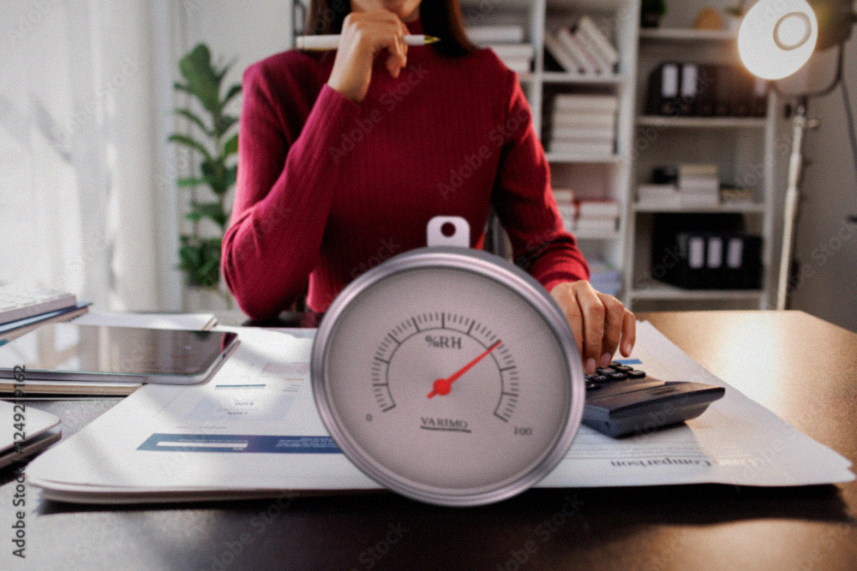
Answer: 70 %
